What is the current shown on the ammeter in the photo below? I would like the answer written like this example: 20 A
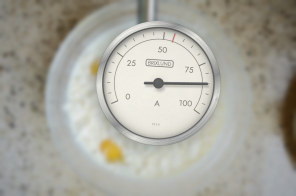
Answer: 85 A
